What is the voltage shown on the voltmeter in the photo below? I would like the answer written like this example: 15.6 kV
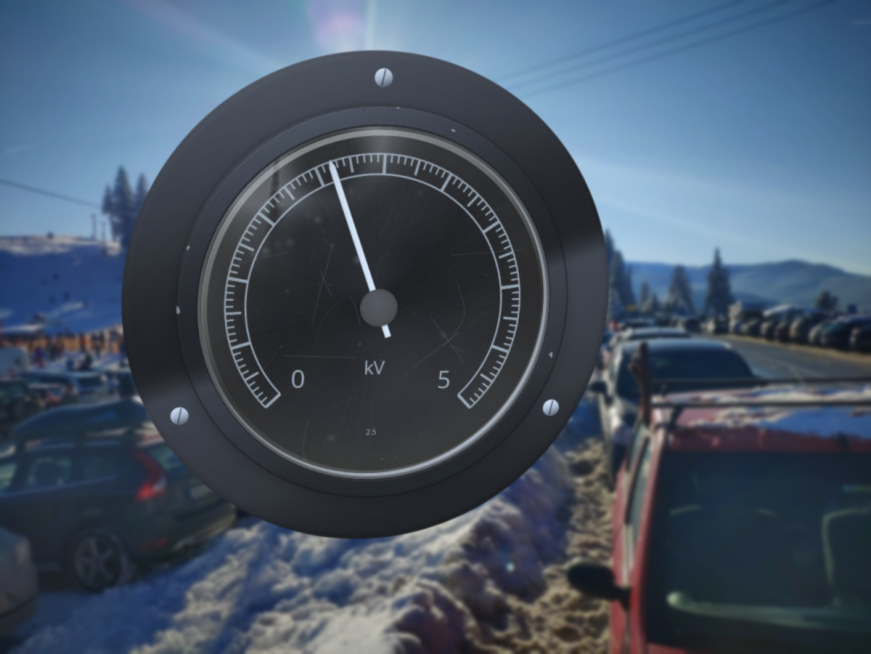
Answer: 2.1 kV
